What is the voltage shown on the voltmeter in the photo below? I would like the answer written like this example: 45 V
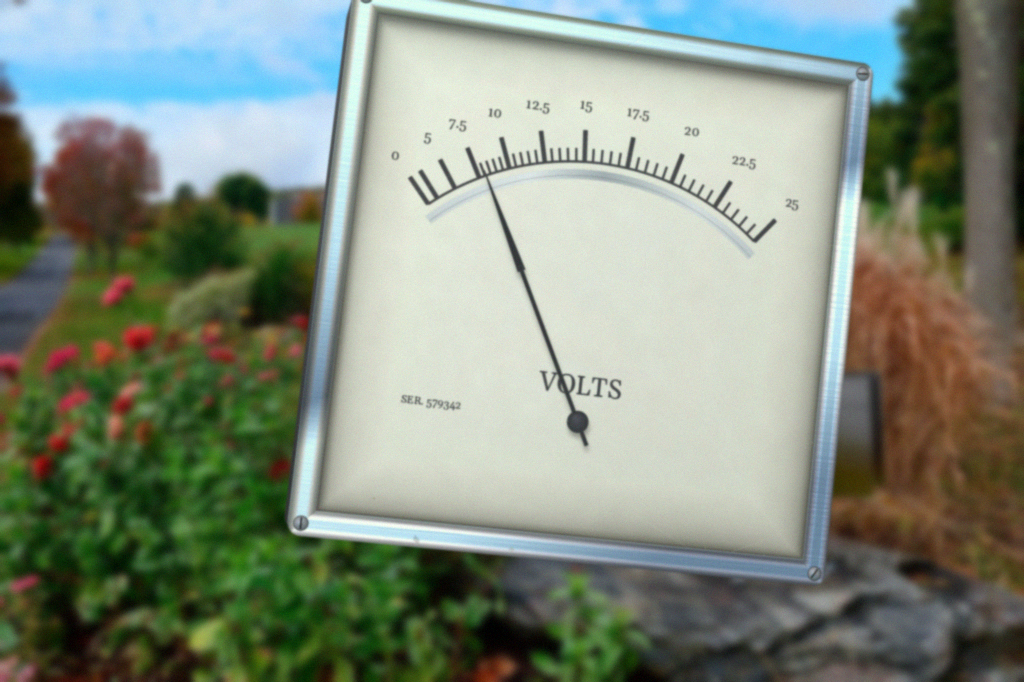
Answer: 8 V
